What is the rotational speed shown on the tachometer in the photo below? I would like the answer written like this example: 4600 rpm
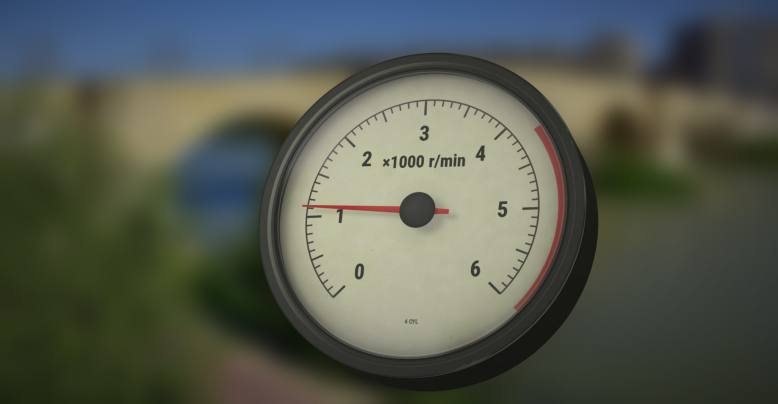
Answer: 1100 rpm
